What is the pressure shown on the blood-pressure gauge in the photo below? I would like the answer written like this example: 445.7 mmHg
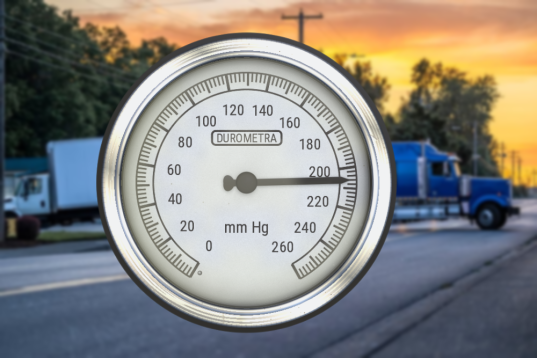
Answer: 206 mmHg
